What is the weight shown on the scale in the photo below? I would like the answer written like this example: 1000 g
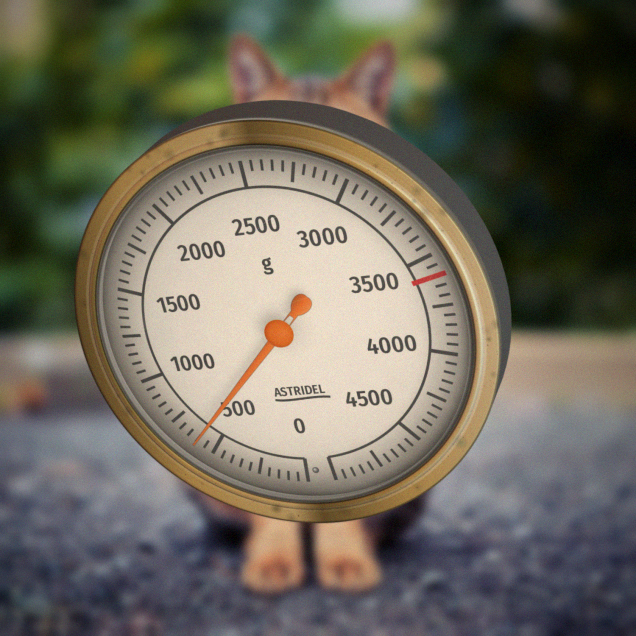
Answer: 600 g
